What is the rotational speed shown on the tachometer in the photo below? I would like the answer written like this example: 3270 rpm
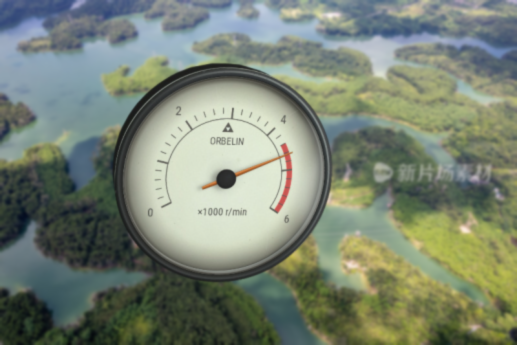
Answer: 4600 rpm
